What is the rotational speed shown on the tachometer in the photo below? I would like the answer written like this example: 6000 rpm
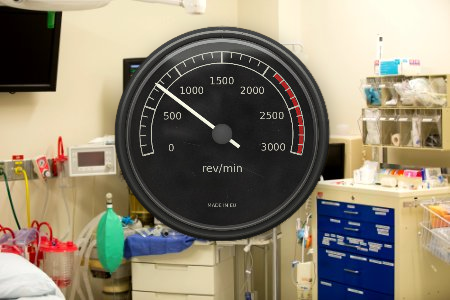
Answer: 750 rpm
